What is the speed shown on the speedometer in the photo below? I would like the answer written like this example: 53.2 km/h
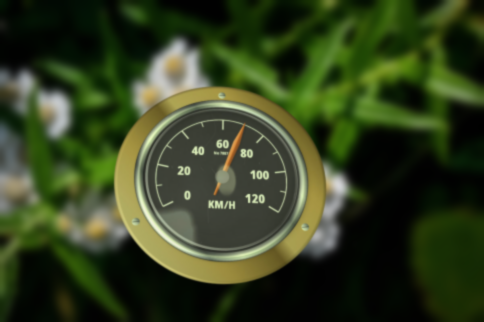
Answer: 70 km/h
